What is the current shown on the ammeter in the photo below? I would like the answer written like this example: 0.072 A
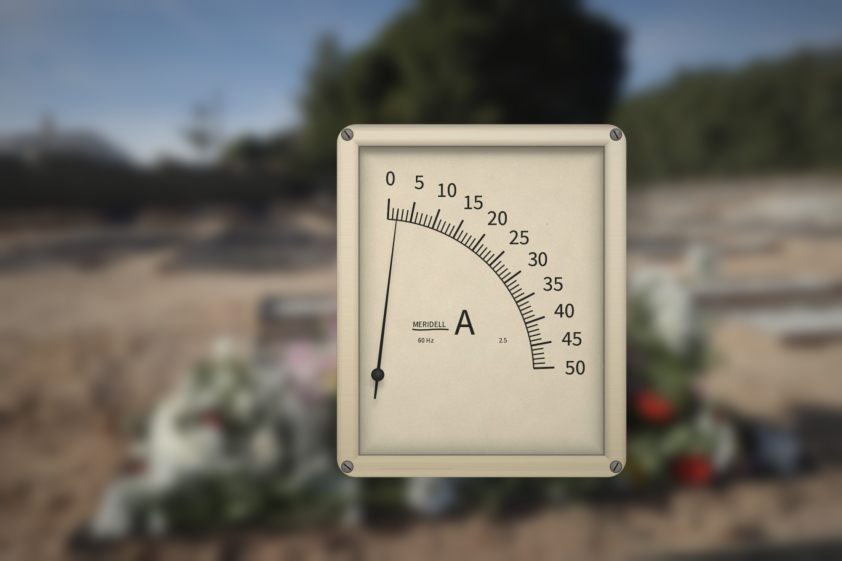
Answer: 2 A
